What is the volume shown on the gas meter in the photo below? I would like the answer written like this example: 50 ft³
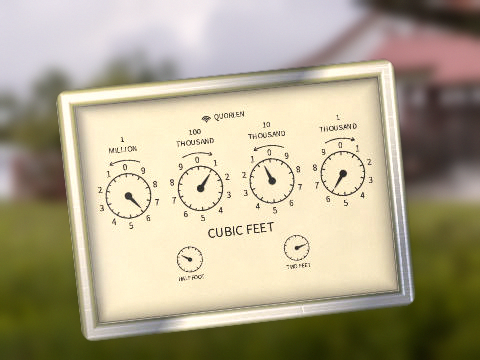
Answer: 610600 ft³
